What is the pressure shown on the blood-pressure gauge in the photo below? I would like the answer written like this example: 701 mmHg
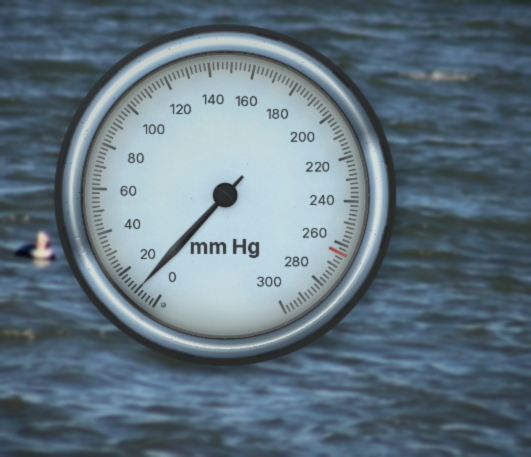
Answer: 10 mmHg
